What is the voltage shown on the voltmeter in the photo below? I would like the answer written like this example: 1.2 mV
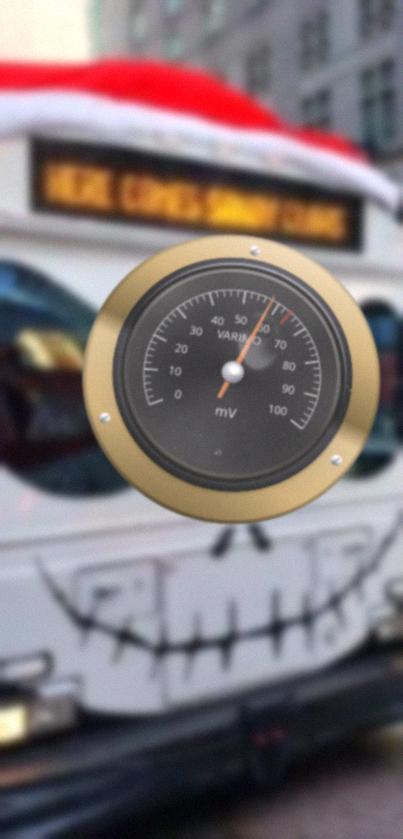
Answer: 58 mV
